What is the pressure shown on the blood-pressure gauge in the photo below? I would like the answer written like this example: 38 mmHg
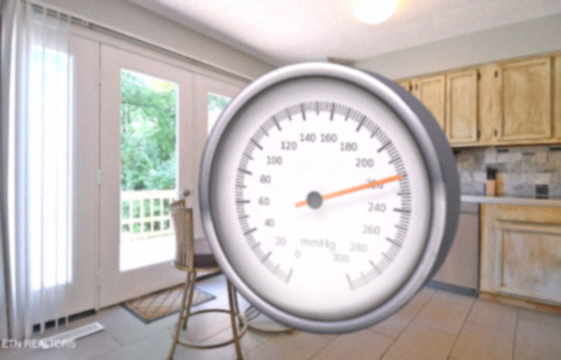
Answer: 220 mmHg
